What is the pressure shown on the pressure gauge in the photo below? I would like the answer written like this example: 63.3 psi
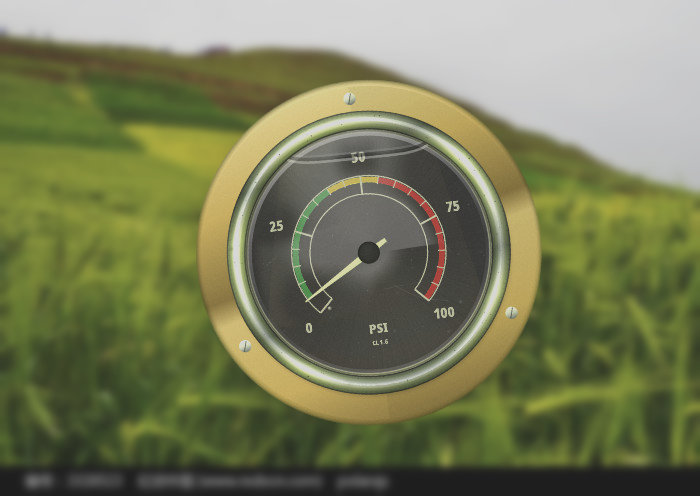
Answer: 5 psi
